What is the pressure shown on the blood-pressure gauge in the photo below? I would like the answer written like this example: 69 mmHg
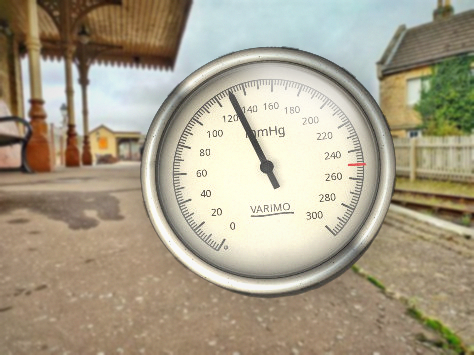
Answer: 130 mmHg
